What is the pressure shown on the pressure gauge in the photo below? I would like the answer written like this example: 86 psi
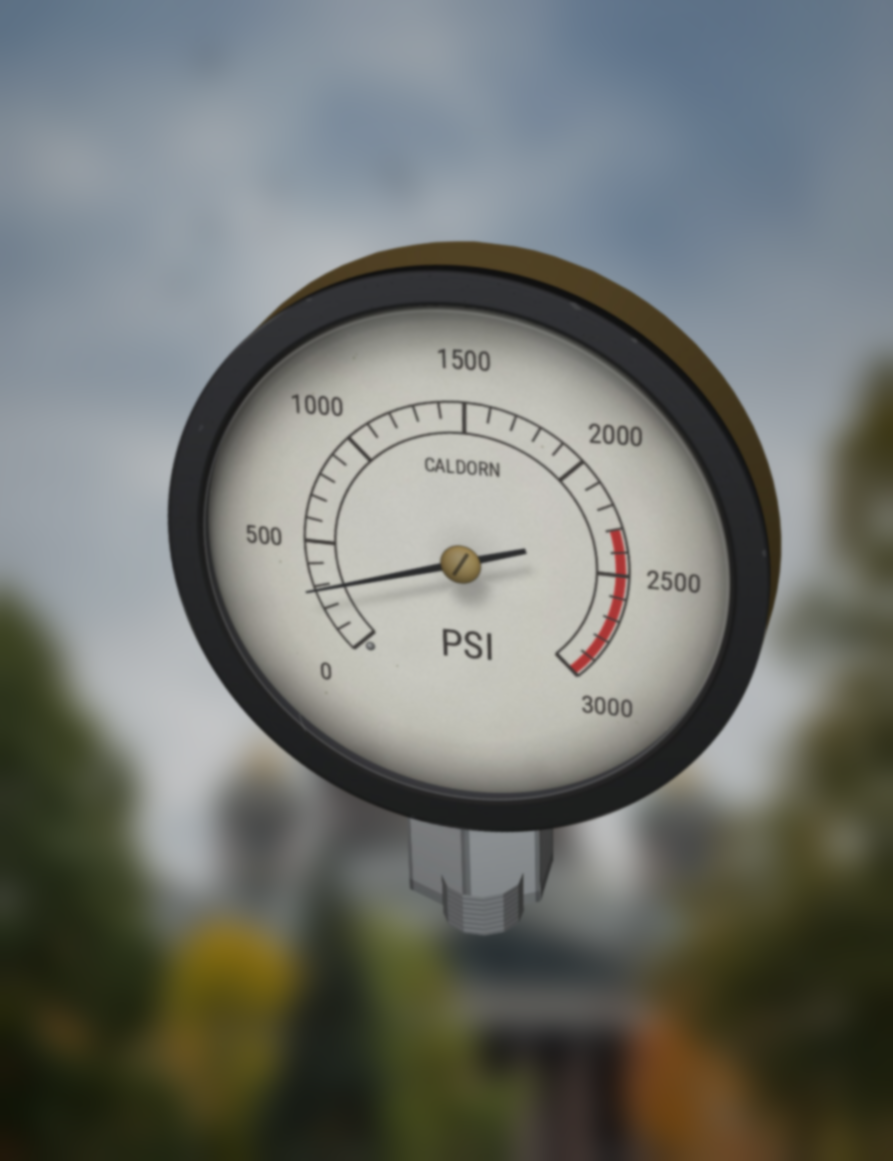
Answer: 300 psi
